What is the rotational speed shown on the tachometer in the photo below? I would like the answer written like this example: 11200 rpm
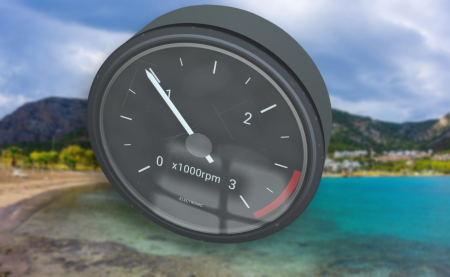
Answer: 1000 rpm
